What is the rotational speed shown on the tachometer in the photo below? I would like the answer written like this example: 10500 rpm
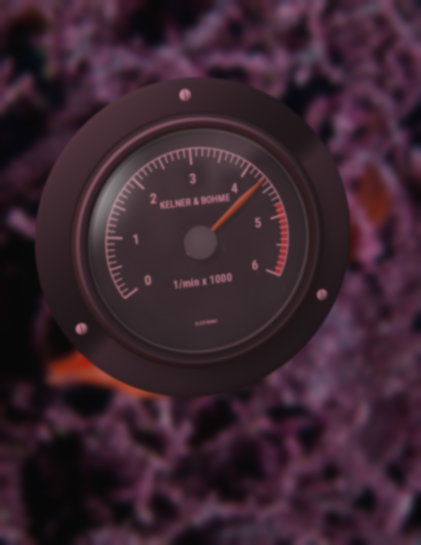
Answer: 4300 rpm
